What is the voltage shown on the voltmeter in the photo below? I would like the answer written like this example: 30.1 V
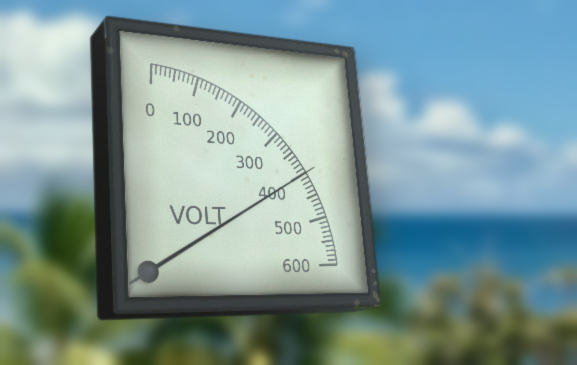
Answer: 400 V
